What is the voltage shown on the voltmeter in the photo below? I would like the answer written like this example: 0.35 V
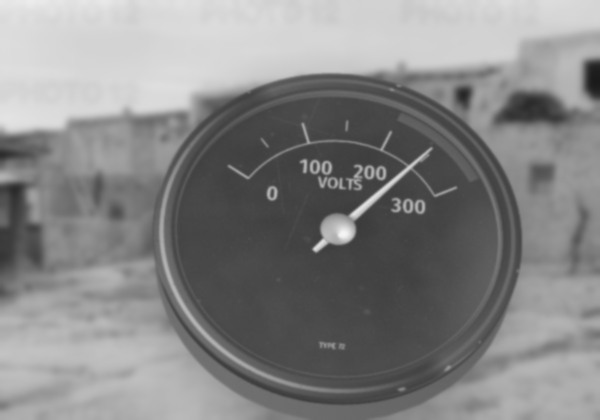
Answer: 250 V
